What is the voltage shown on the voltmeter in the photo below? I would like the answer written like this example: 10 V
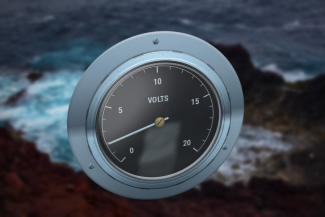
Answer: 2 V
